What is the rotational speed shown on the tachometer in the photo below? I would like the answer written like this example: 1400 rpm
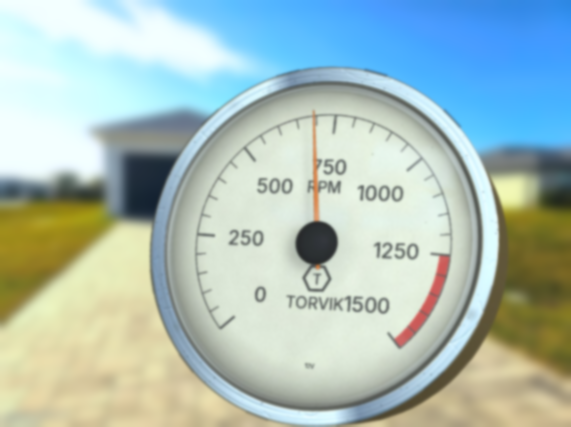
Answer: 700 rpm
